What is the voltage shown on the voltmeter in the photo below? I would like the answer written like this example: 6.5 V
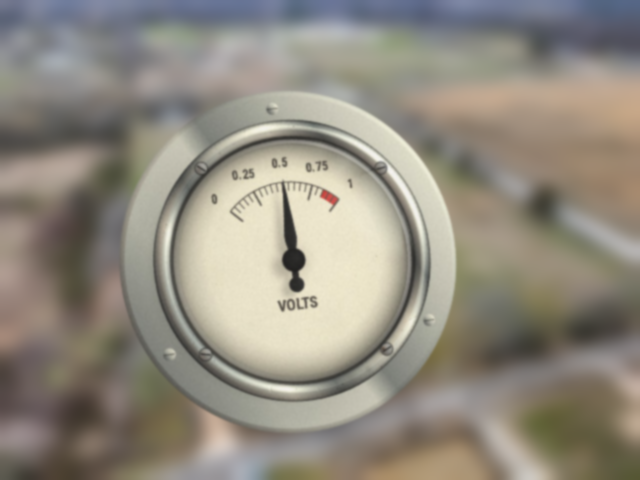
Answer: 0.5 V
